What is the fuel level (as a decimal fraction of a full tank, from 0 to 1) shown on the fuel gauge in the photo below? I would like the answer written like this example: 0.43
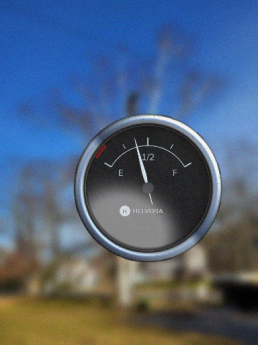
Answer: 0.375
